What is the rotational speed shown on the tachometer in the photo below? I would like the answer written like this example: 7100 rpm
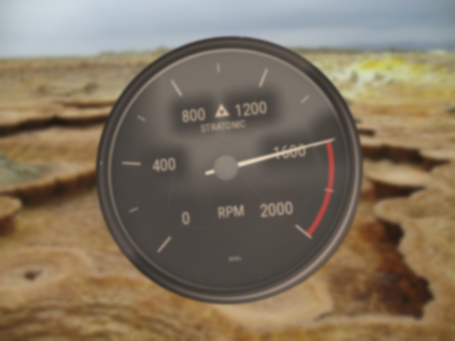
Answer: 1600 rpm
